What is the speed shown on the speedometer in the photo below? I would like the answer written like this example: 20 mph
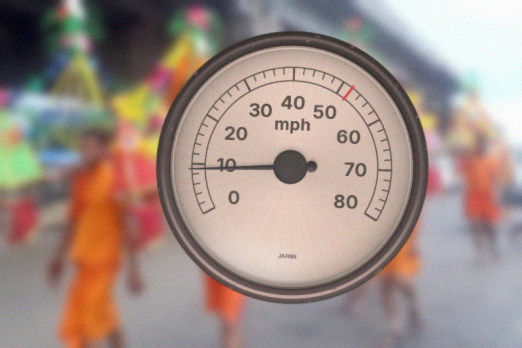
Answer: 9 mph
